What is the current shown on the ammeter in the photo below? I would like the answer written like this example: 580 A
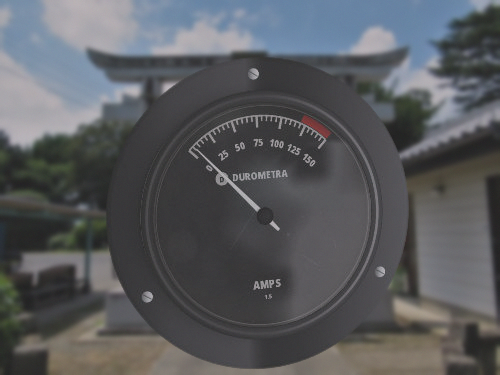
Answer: 5 A
